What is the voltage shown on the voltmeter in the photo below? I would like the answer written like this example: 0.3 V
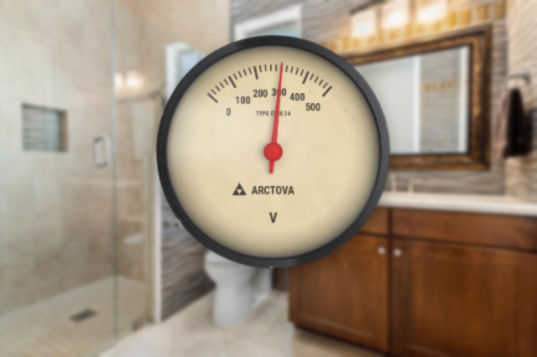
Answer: 300 V
